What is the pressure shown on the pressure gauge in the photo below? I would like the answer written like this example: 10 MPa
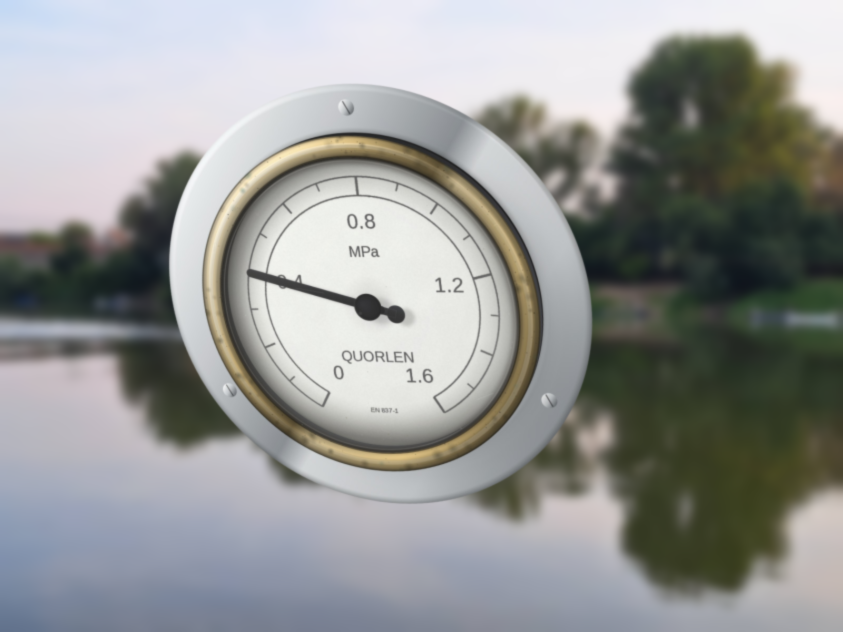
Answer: 0.4 MPa
